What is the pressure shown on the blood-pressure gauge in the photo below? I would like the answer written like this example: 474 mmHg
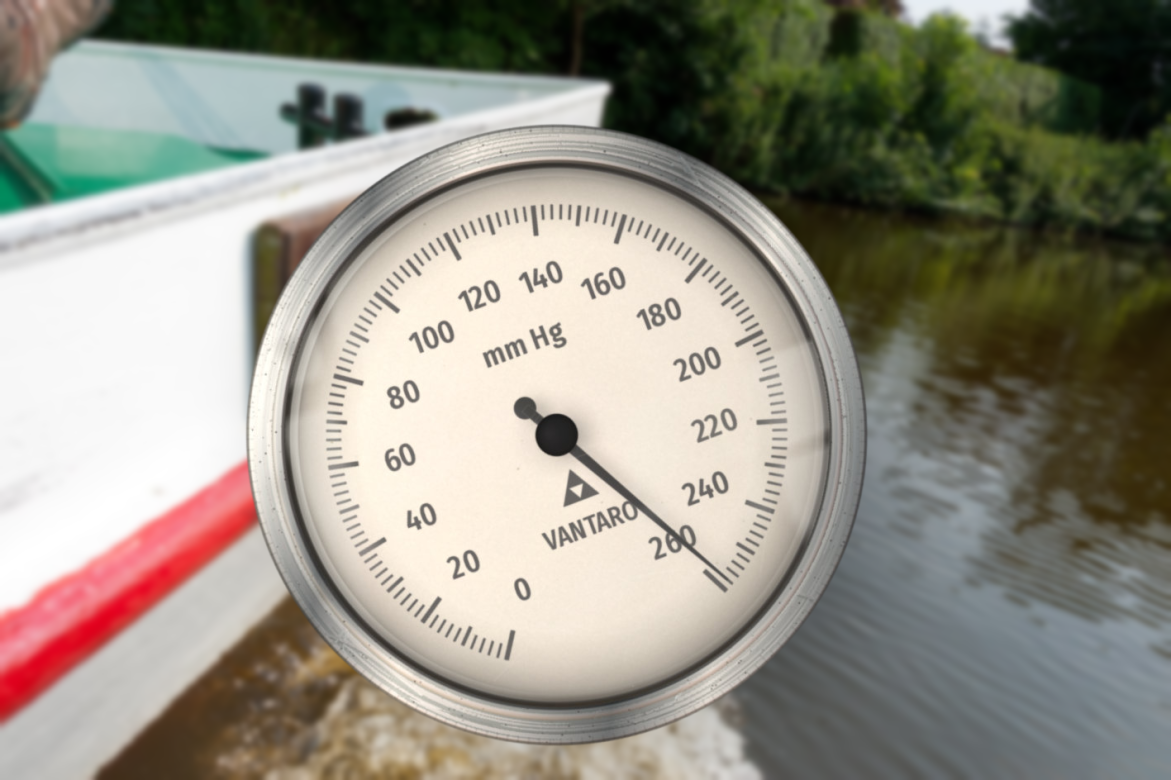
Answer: 258 mmHg
